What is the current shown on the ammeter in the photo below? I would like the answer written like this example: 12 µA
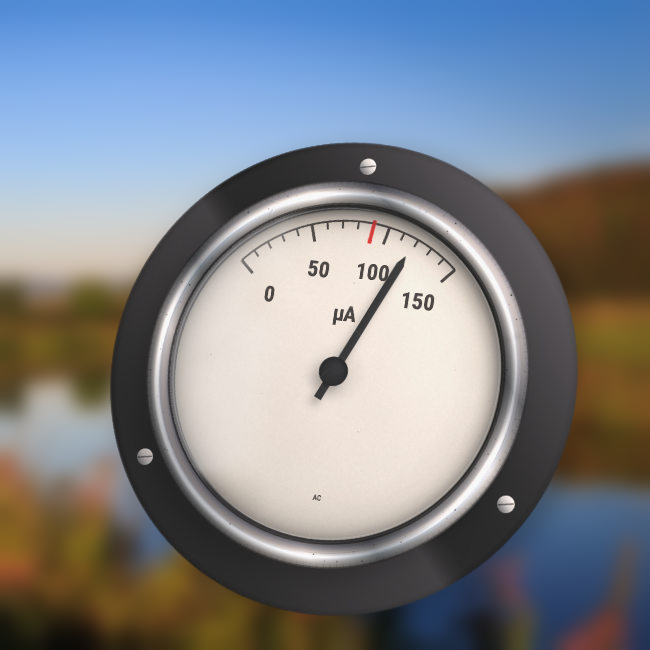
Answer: 120 µA
